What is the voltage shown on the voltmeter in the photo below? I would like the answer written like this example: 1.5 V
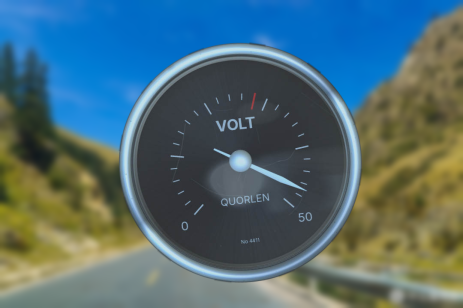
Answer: 47 V
